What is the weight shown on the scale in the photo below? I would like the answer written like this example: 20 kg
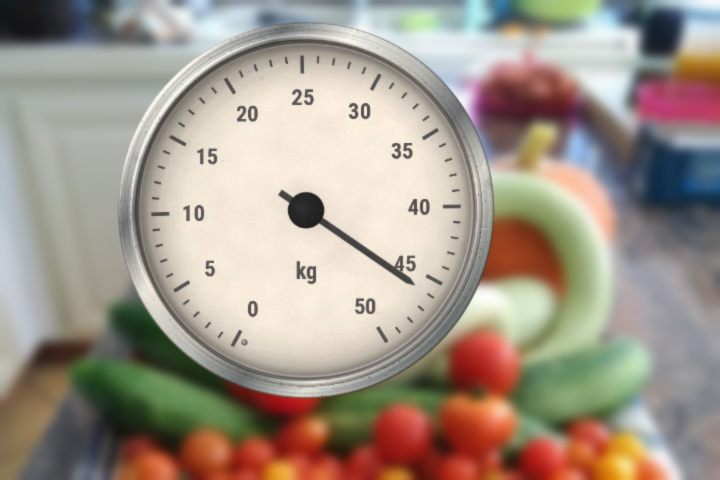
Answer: 46 kg
